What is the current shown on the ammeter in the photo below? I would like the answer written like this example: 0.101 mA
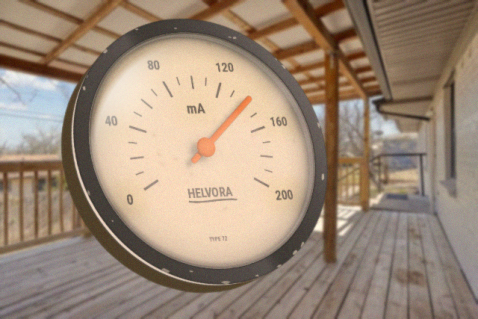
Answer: 140 mA
